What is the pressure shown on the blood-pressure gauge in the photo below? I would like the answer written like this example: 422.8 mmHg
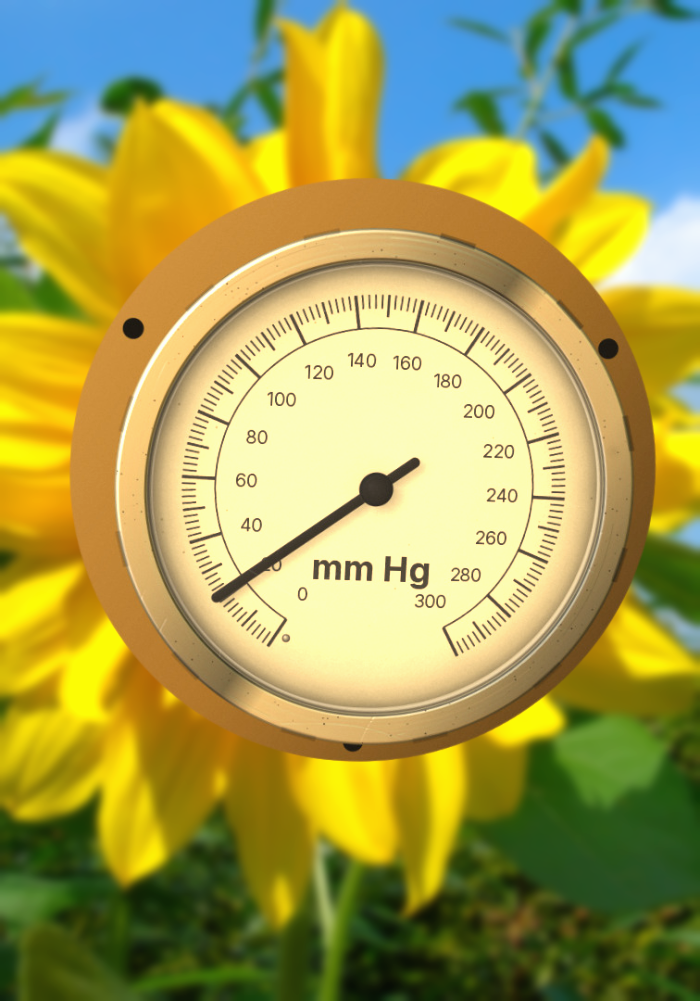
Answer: 22 mmHg
